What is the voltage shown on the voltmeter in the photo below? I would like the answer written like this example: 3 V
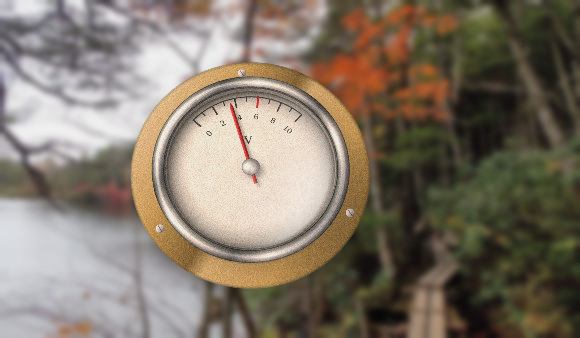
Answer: 3.5 V
